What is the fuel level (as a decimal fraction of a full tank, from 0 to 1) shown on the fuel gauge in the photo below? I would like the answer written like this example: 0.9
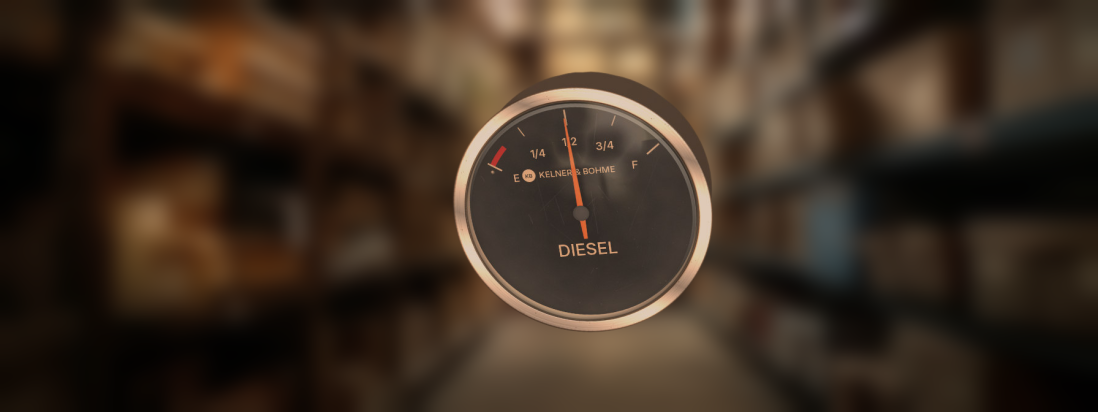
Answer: 0.5
